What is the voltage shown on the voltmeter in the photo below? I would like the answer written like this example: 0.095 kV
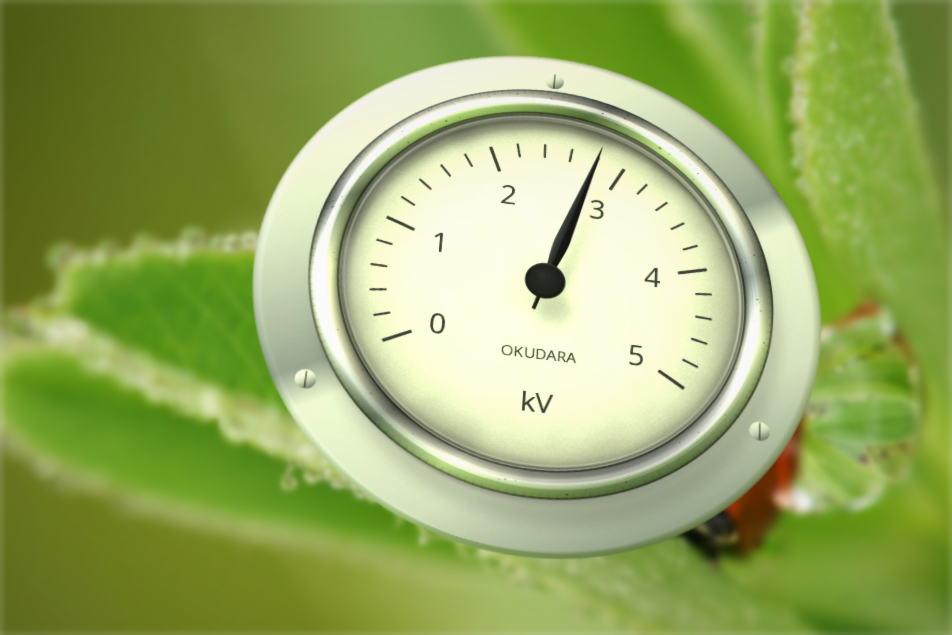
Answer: 2.8 kV
